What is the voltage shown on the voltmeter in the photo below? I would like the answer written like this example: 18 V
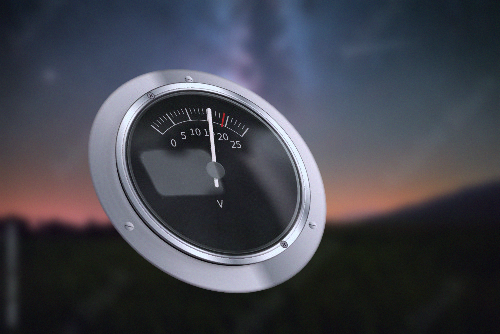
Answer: 15 V
